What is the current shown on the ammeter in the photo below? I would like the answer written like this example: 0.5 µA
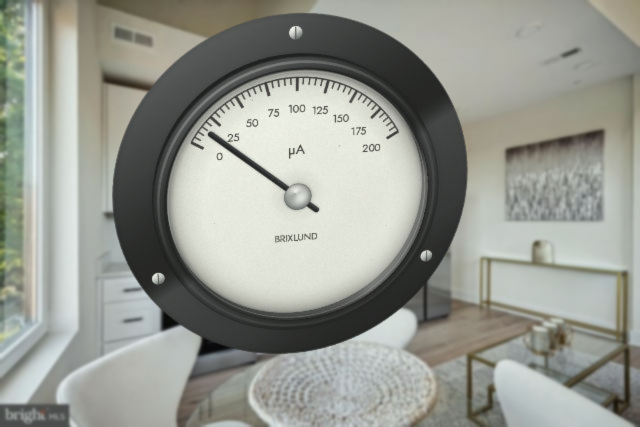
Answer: 15 µA
